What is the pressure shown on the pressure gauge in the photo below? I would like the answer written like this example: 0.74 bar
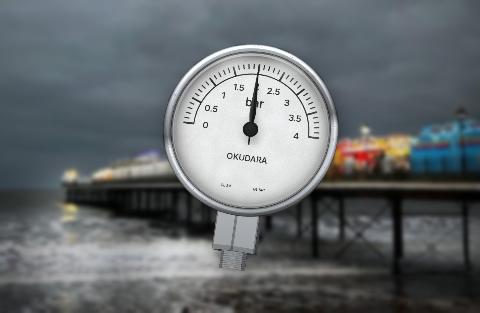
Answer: 2 bar
